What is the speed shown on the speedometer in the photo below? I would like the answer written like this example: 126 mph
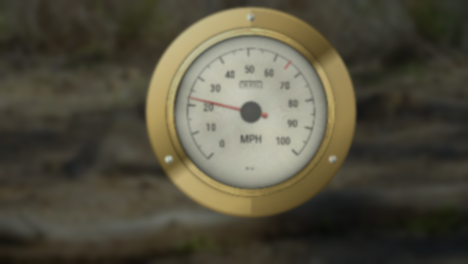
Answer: 22.5 mph
